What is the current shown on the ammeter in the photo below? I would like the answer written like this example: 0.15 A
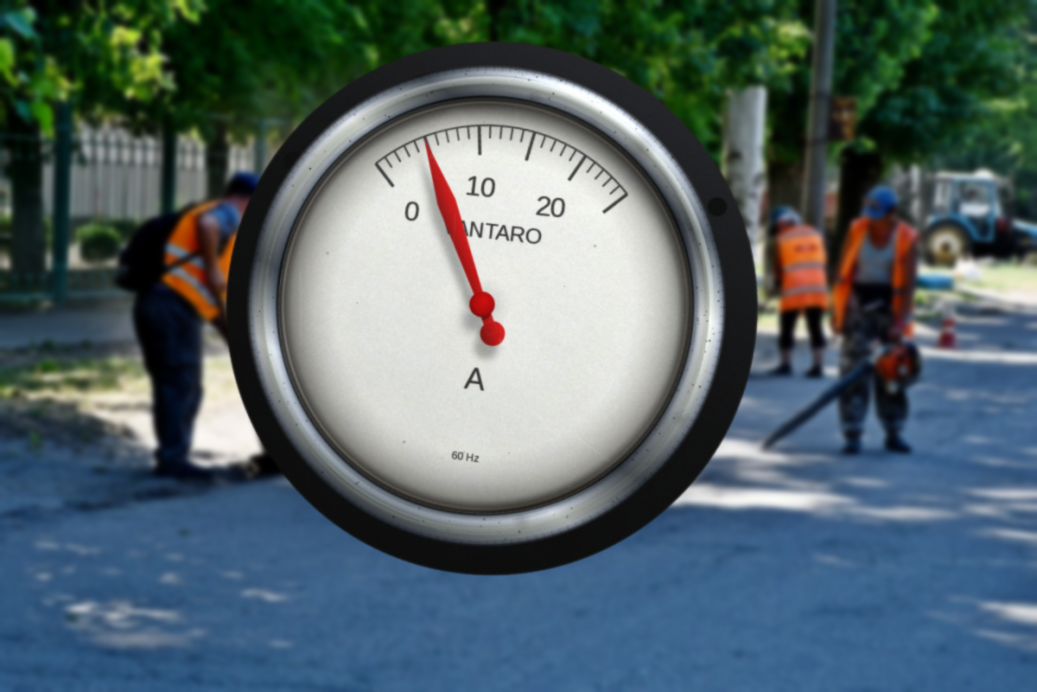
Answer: 5 A
